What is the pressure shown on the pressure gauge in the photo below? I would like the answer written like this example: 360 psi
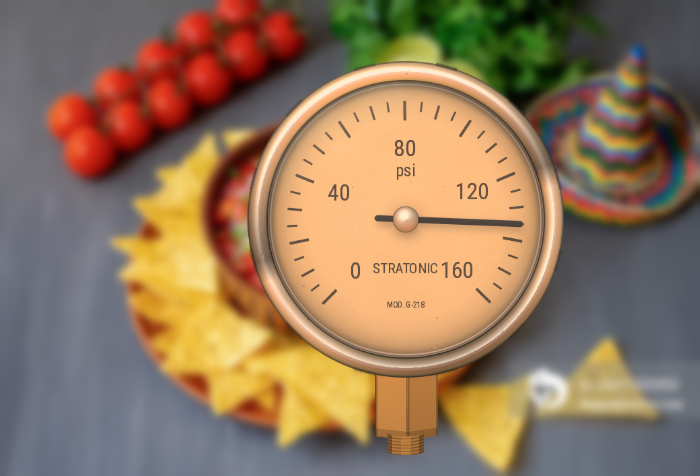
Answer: 135 psi
